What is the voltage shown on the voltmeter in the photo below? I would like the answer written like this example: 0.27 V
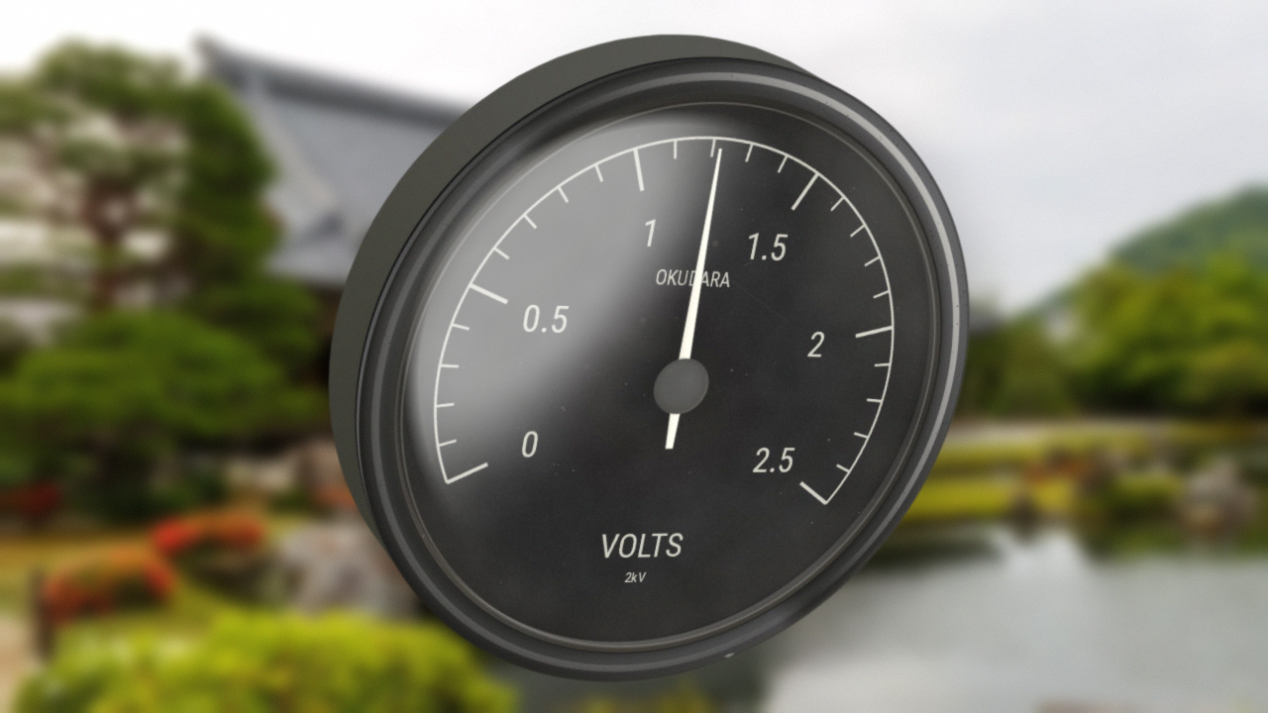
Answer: 1.2 V
